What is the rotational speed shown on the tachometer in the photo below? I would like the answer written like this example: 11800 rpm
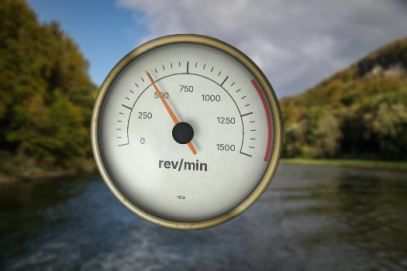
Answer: 500 rpm
